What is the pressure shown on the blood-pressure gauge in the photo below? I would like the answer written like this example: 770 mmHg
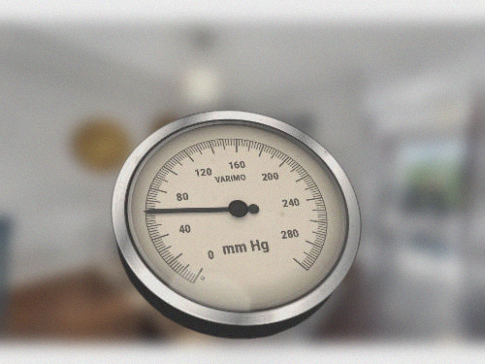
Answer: 60 mmHg
